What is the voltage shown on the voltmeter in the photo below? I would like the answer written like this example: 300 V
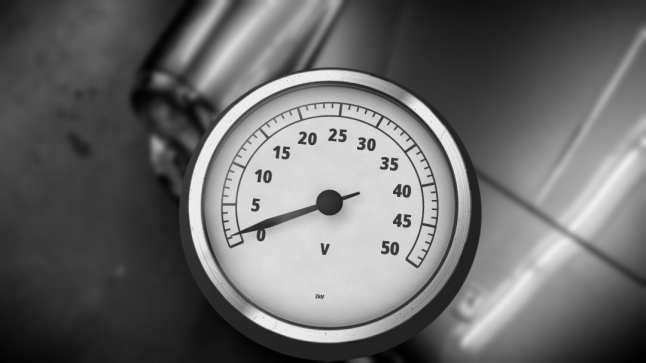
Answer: 1 V
